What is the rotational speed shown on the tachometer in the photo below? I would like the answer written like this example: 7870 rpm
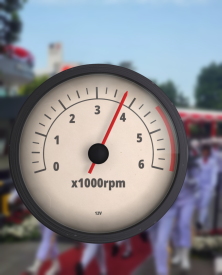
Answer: 3750 rpm
